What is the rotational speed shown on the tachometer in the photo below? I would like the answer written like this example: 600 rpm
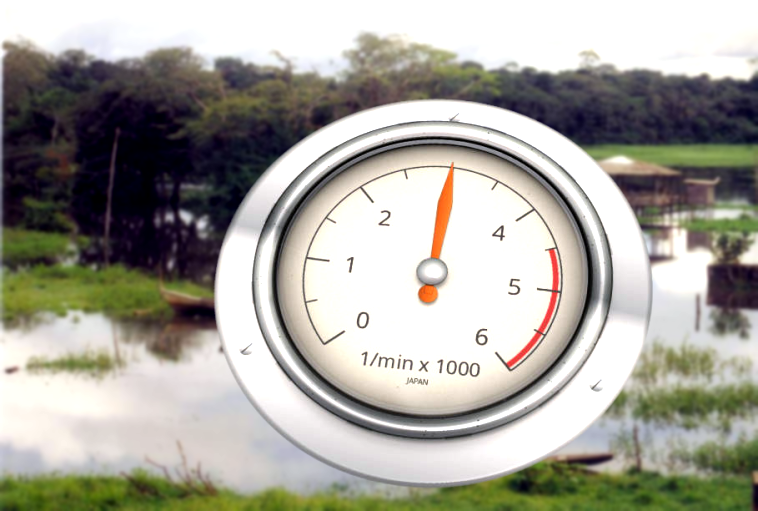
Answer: 3000 rpm
